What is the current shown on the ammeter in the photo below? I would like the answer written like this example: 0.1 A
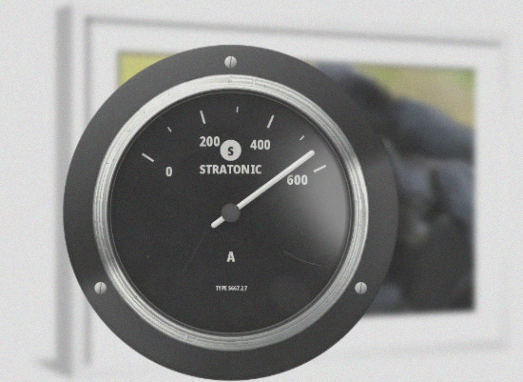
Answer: 550 A
